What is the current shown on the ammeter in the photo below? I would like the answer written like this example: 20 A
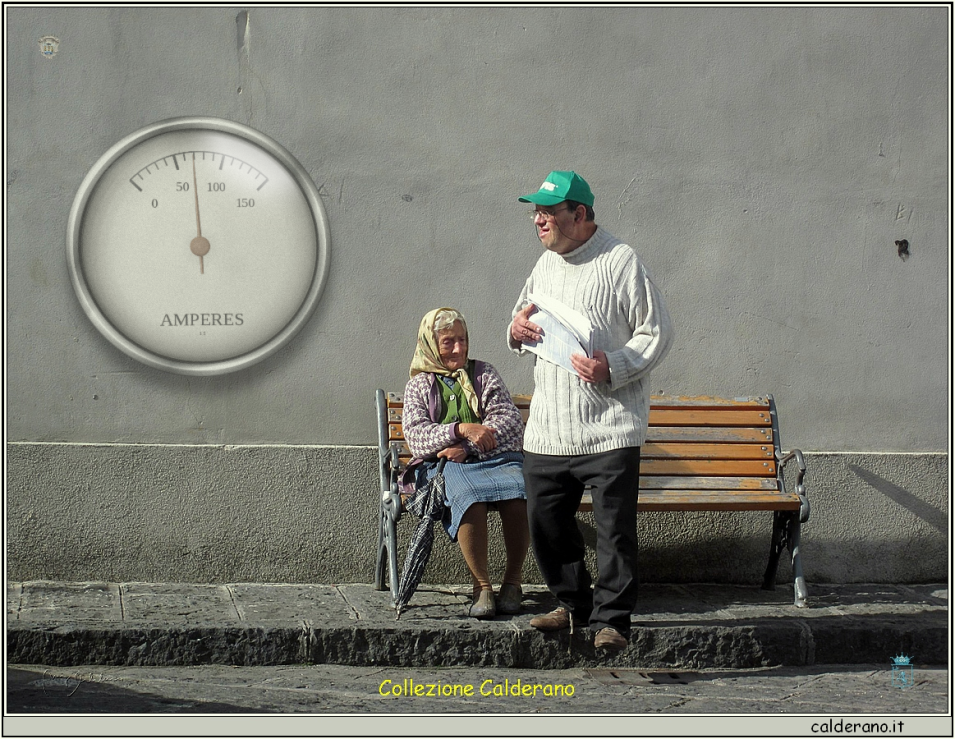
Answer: 70 A
